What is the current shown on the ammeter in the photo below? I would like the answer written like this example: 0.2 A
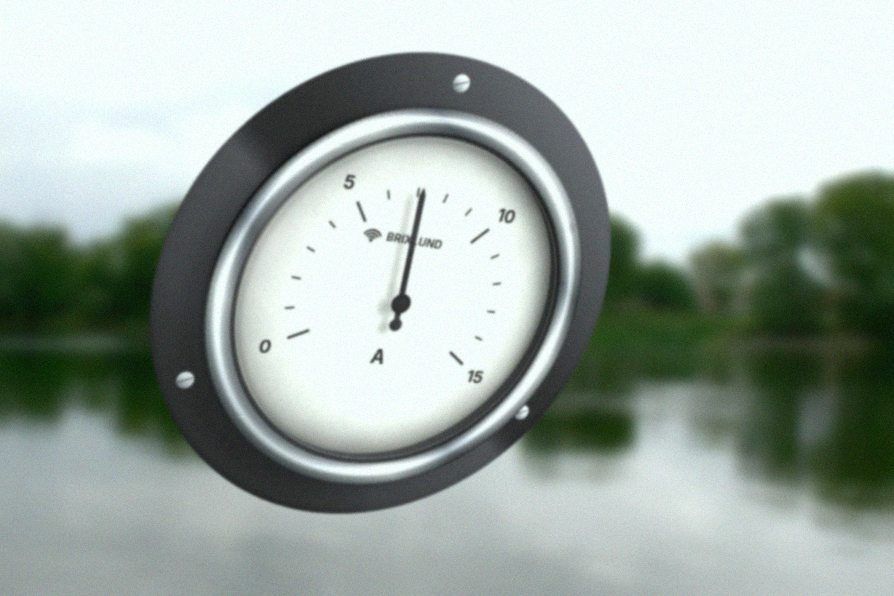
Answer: 7 A
